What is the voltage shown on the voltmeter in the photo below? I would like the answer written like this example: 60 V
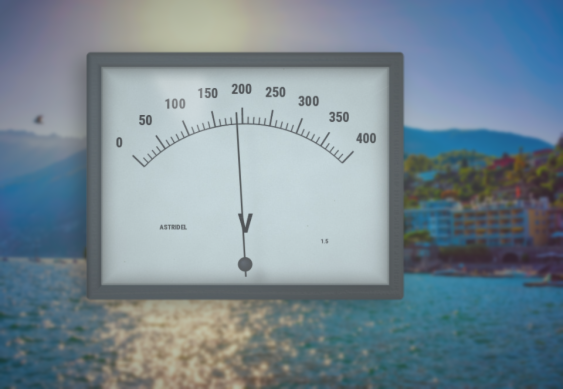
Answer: 190 V
